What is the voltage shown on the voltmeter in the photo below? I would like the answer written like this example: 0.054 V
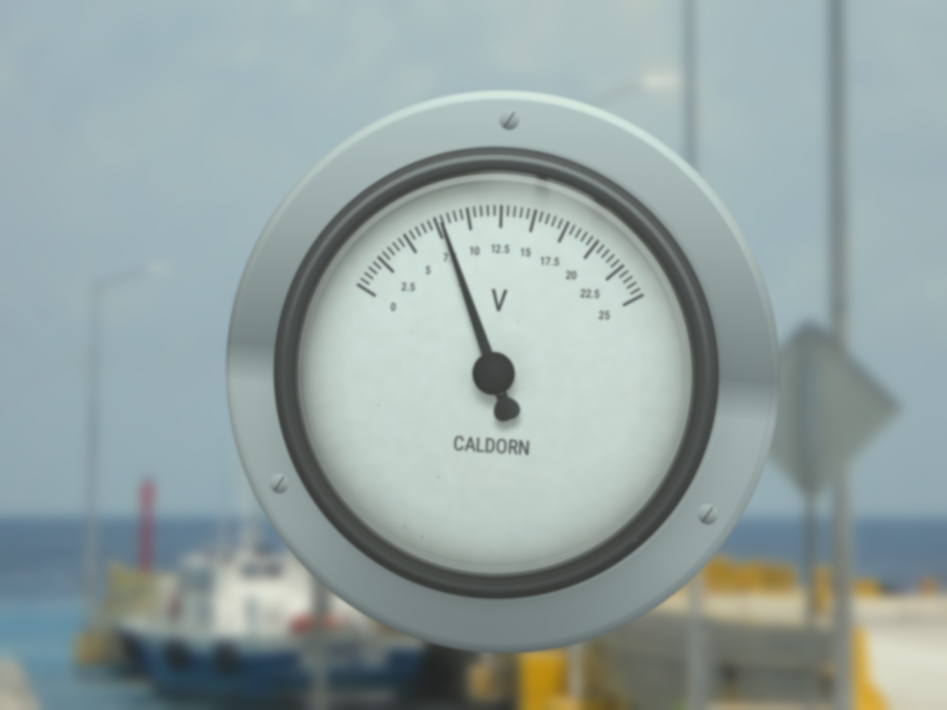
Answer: 8 V
